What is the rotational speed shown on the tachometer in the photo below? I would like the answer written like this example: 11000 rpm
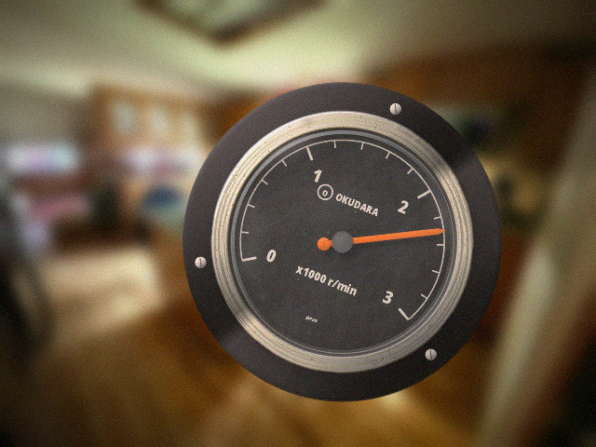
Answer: 2300 rpm
